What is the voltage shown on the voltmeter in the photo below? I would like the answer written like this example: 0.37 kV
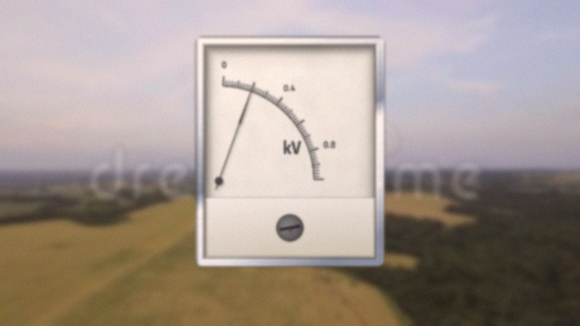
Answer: 0.2 kV
